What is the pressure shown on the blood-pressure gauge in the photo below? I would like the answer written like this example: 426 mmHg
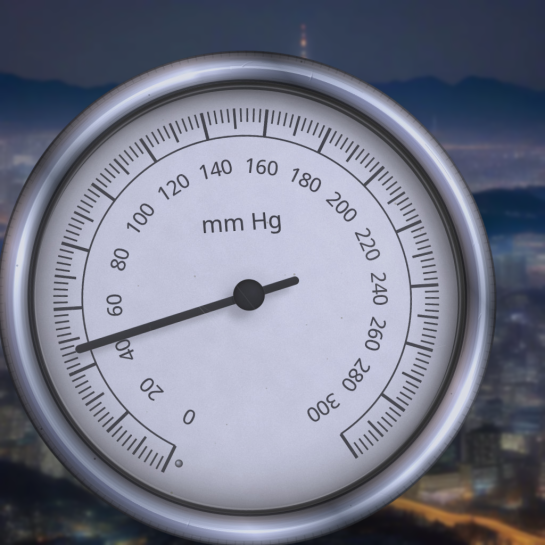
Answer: 46 mmHg
